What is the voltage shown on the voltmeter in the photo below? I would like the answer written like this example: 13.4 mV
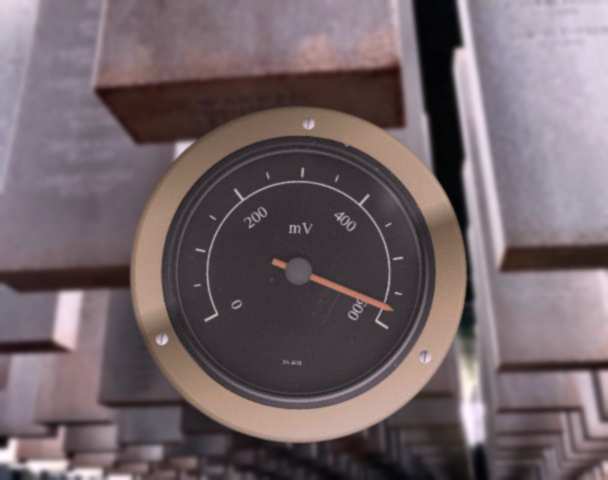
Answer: 575 mV
